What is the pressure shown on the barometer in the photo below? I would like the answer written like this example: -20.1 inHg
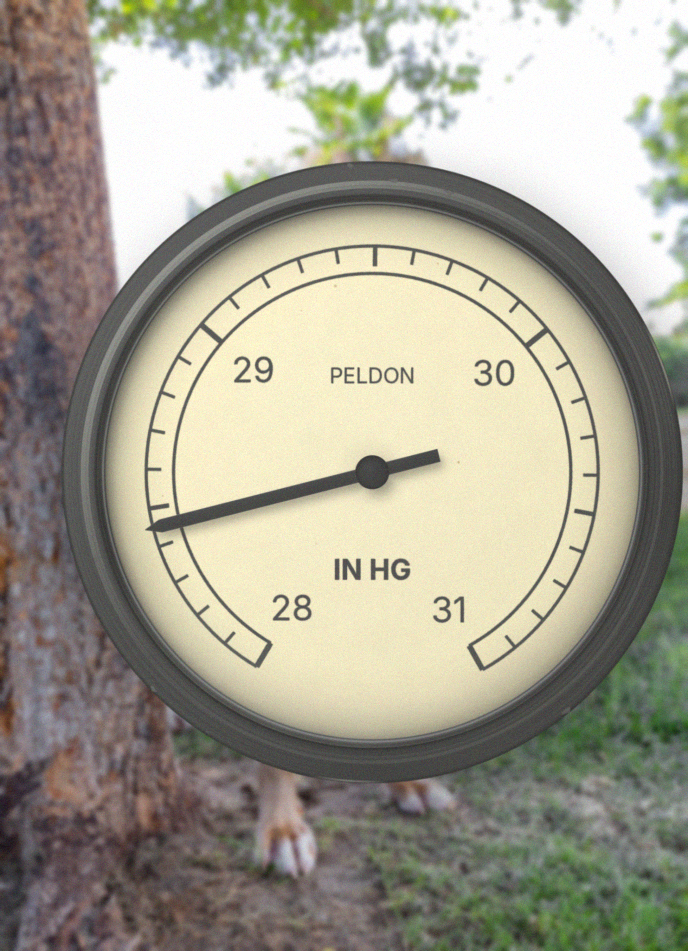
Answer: 28.45 inHg
